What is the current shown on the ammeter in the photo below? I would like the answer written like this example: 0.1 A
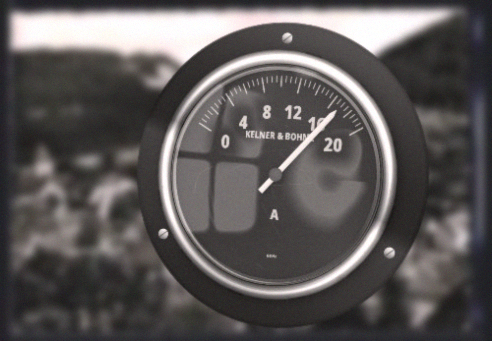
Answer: 17 A
